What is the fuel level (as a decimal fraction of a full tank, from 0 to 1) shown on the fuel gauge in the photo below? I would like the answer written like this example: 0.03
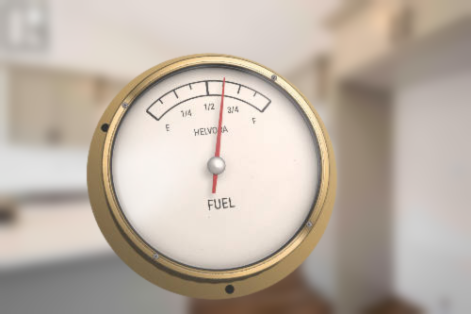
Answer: 0.625
